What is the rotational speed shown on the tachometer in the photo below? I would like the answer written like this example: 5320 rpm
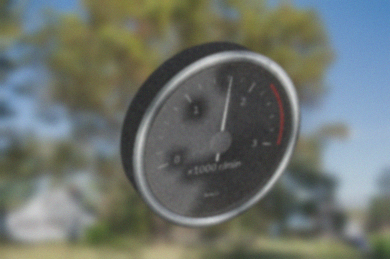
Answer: 1600 rpm
